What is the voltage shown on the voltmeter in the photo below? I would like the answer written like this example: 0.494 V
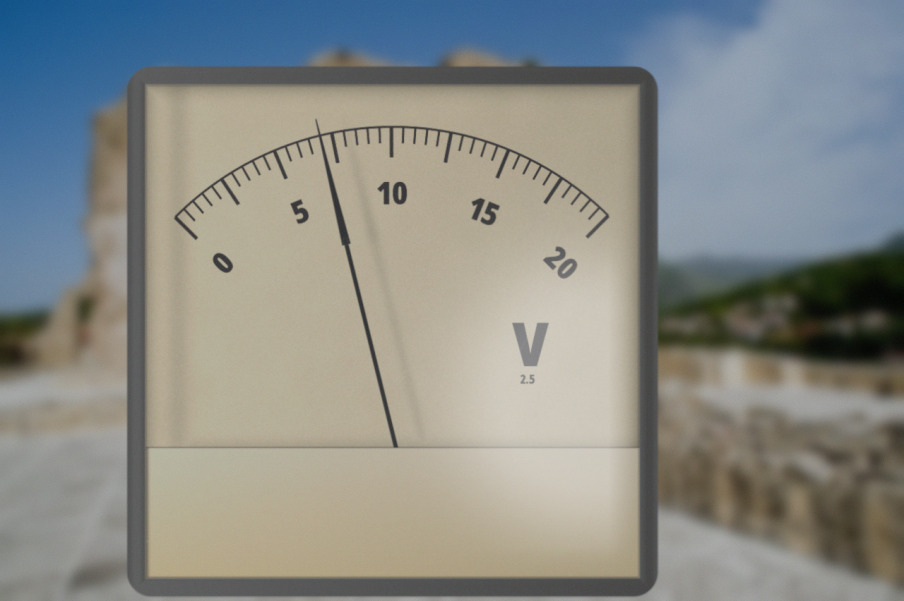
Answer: 7 V
